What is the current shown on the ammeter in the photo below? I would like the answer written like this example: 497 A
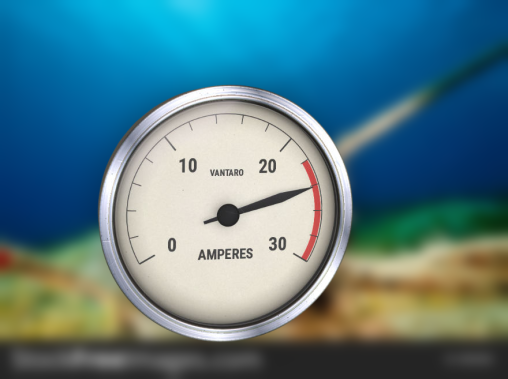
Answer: 24 A
